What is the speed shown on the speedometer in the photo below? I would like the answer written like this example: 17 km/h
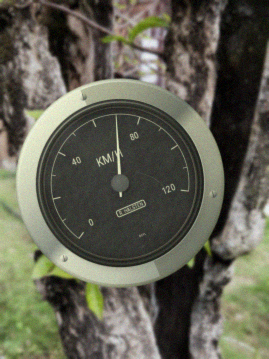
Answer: 70 km/h
